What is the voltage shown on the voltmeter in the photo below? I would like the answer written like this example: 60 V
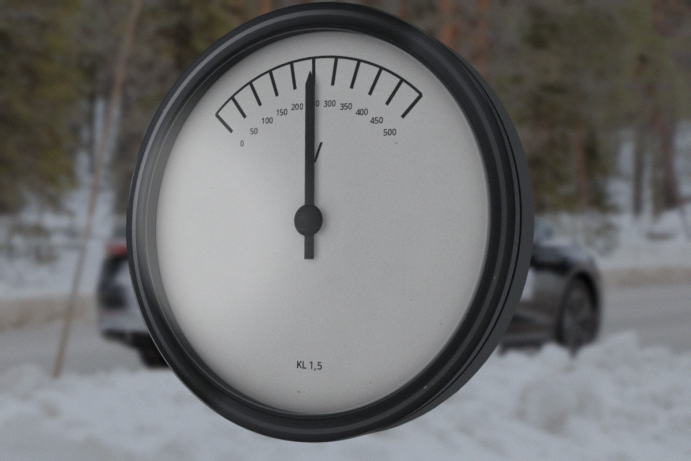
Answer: 250 V
